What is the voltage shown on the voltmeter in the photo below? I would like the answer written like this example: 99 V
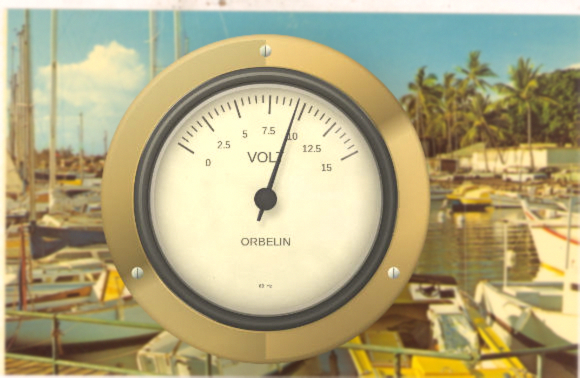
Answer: 9.5 V
